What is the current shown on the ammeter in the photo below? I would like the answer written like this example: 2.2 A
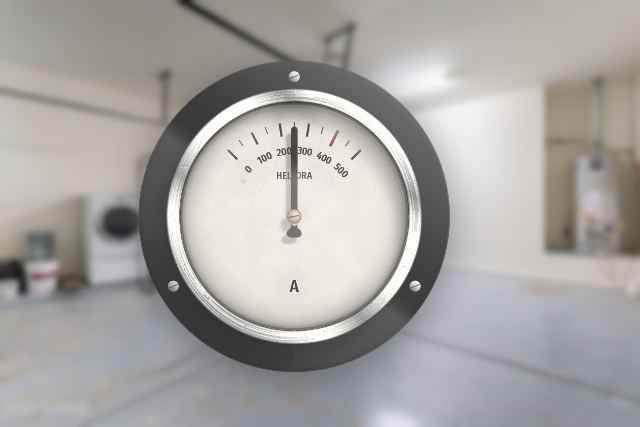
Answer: 250 A
